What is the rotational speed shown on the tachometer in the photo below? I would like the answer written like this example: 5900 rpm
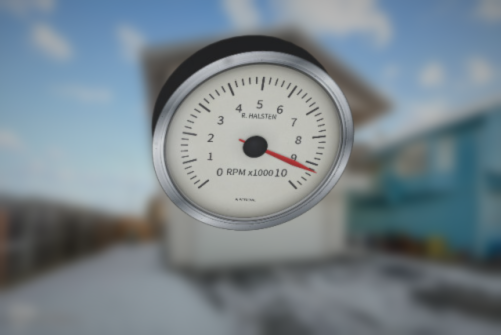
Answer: 9200 rpm
